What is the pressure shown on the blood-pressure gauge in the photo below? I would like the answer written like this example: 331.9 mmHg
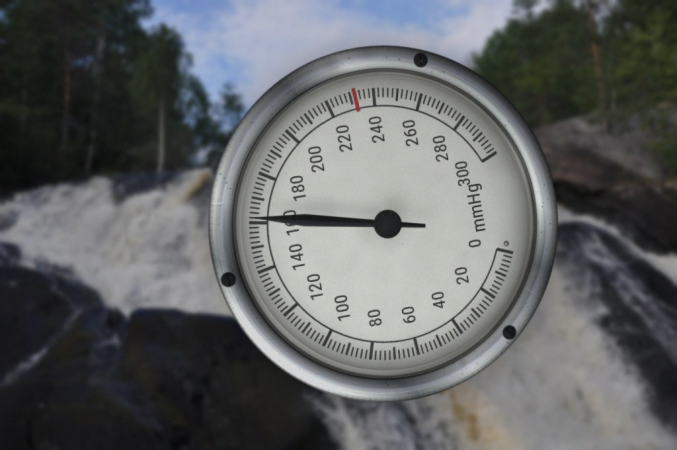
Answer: 162 mmHg
